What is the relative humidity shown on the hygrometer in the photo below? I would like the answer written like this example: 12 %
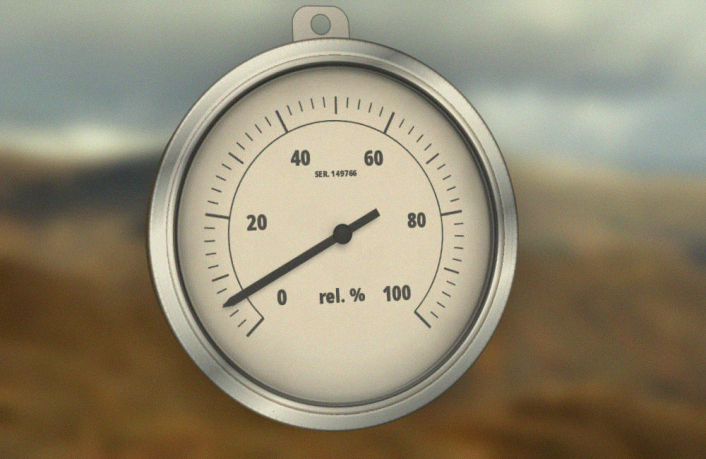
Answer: 6 %
